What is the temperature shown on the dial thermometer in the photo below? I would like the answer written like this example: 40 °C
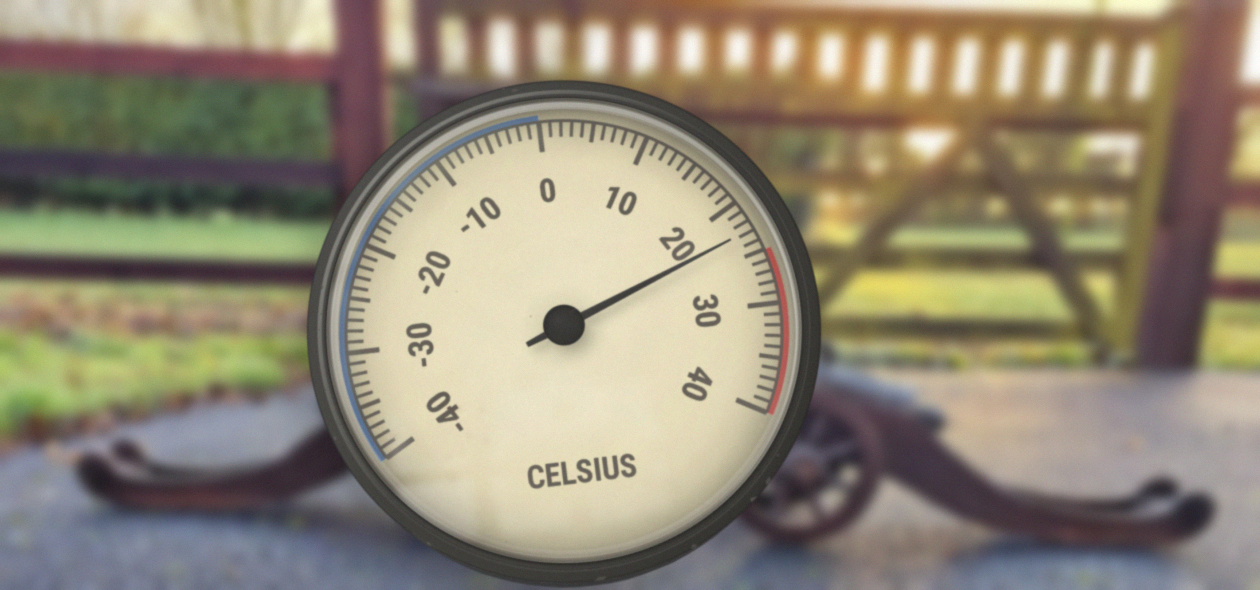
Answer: 23 °C
